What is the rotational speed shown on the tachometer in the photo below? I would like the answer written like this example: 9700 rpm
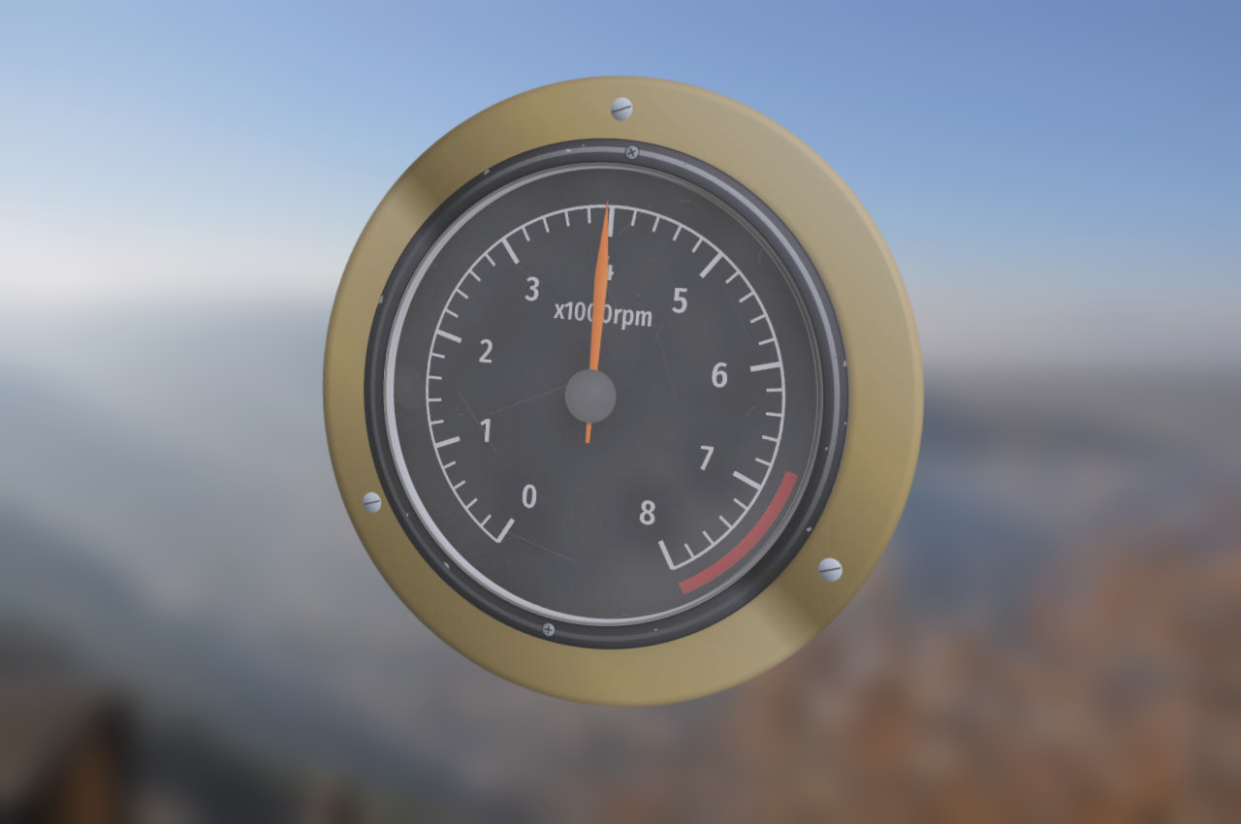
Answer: 4000 rpm
